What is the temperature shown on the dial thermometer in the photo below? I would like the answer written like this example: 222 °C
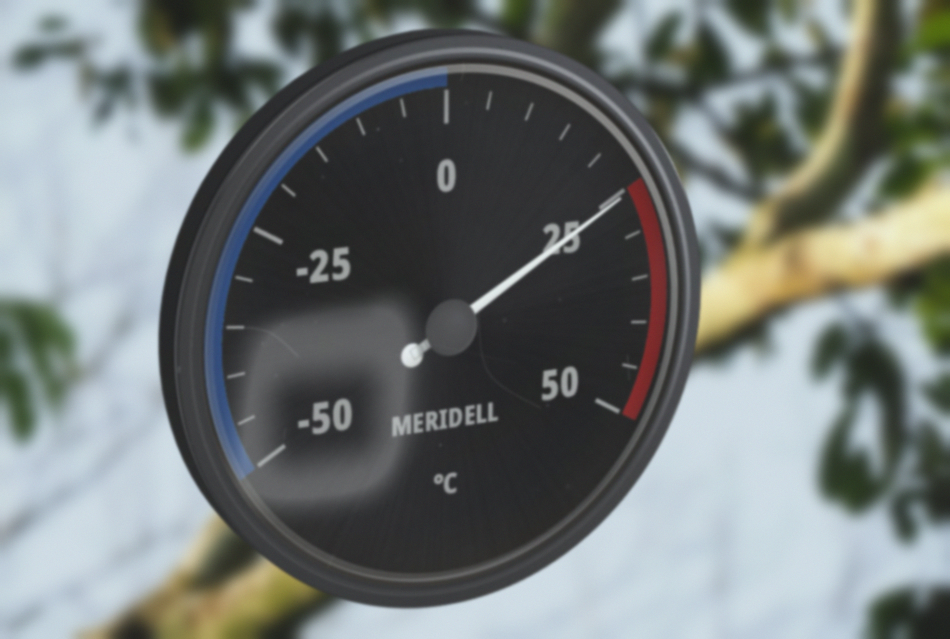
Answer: 25 °C
